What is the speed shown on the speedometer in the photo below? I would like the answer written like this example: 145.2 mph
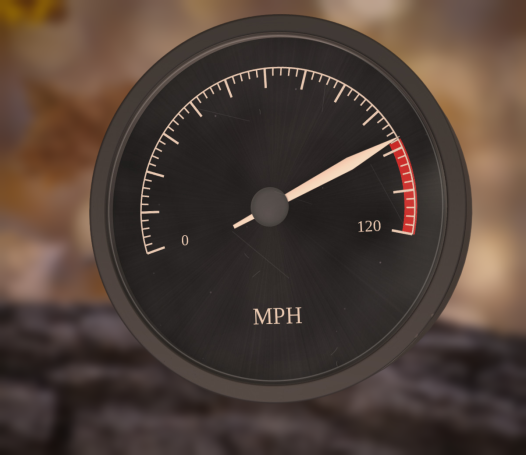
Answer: 98 mph
